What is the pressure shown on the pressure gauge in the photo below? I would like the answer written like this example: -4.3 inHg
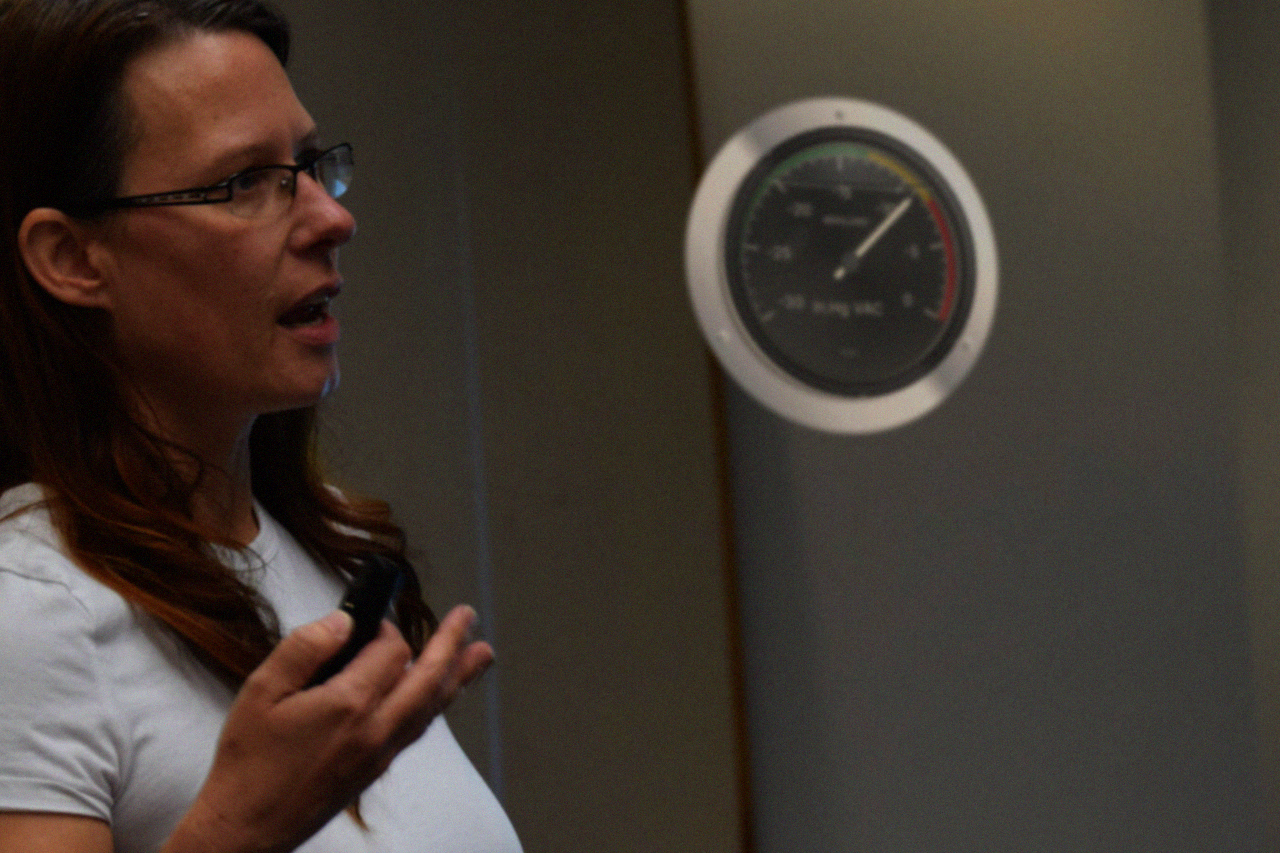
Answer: -9 inHg
